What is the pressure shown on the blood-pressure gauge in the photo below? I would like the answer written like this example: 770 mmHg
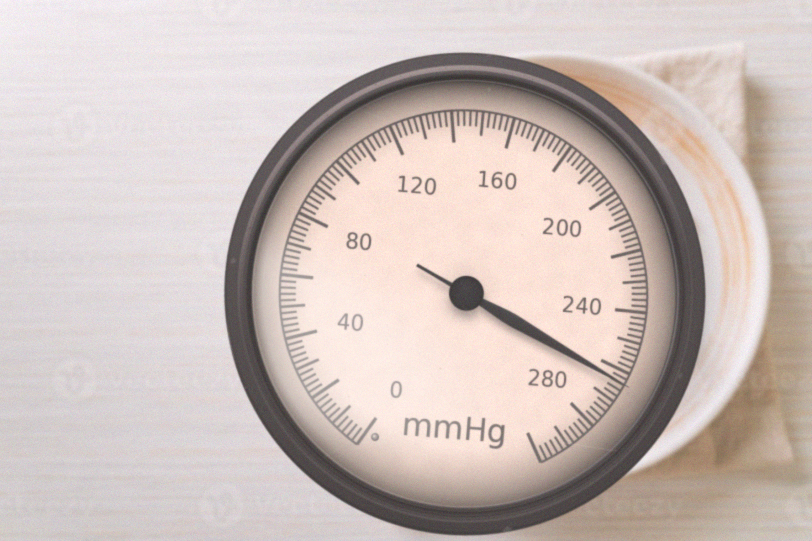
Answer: 264 mmHg
